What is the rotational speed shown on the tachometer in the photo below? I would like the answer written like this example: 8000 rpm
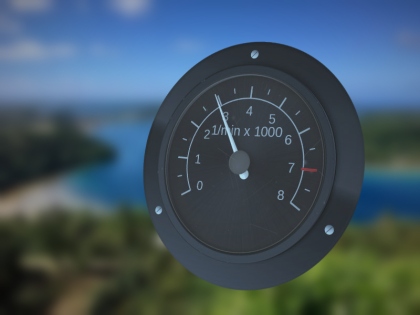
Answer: 3000 rpm
